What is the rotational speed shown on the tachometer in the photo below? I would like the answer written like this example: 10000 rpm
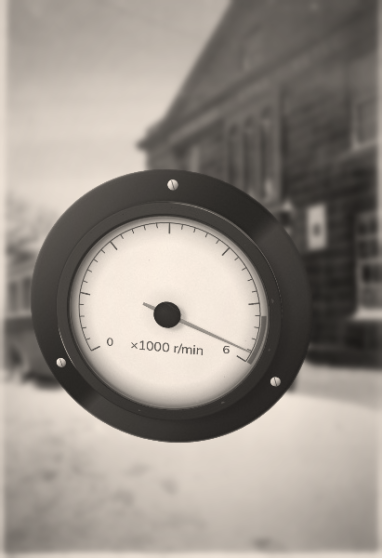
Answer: 5800 rpm
